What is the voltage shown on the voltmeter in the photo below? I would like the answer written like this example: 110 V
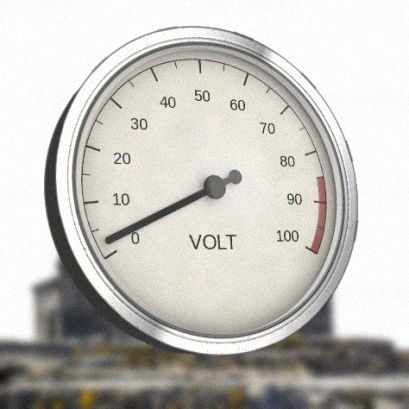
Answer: 2.5 V
